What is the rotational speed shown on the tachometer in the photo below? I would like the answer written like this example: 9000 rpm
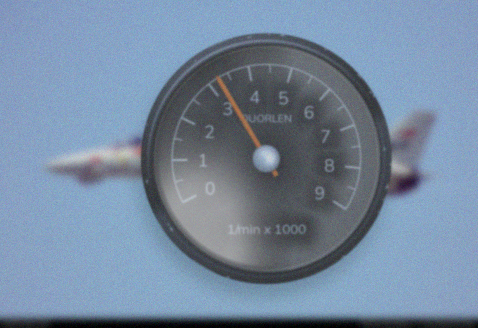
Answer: 3250 rpm
